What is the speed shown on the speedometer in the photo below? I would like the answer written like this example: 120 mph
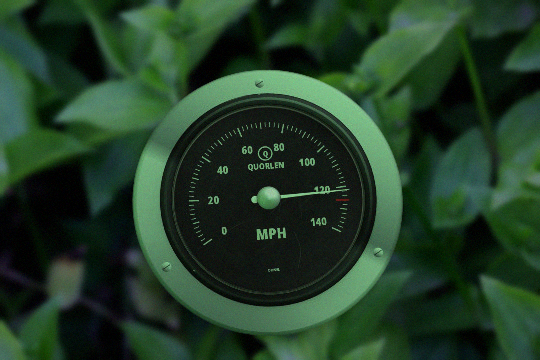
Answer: 122 mph
